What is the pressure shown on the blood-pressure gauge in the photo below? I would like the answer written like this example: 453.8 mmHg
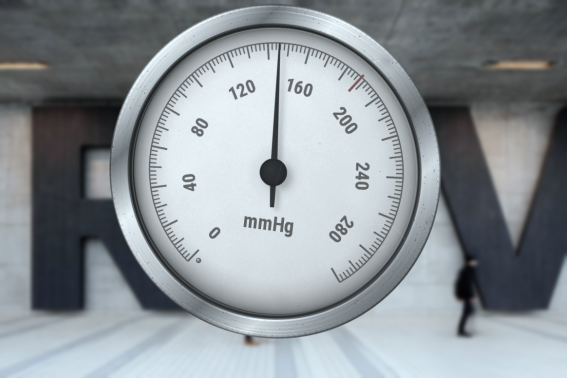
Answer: 146 mmHg
